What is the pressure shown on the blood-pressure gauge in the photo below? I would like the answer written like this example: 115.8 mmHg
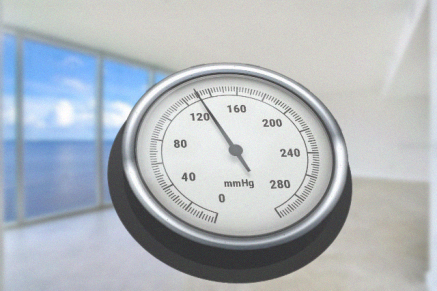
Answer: 130 mmHg
